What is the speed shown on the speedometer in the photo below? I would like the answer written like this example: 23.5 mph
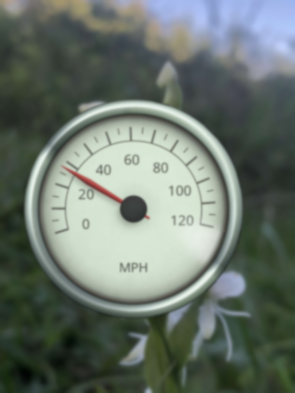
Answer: 27.5 mph
